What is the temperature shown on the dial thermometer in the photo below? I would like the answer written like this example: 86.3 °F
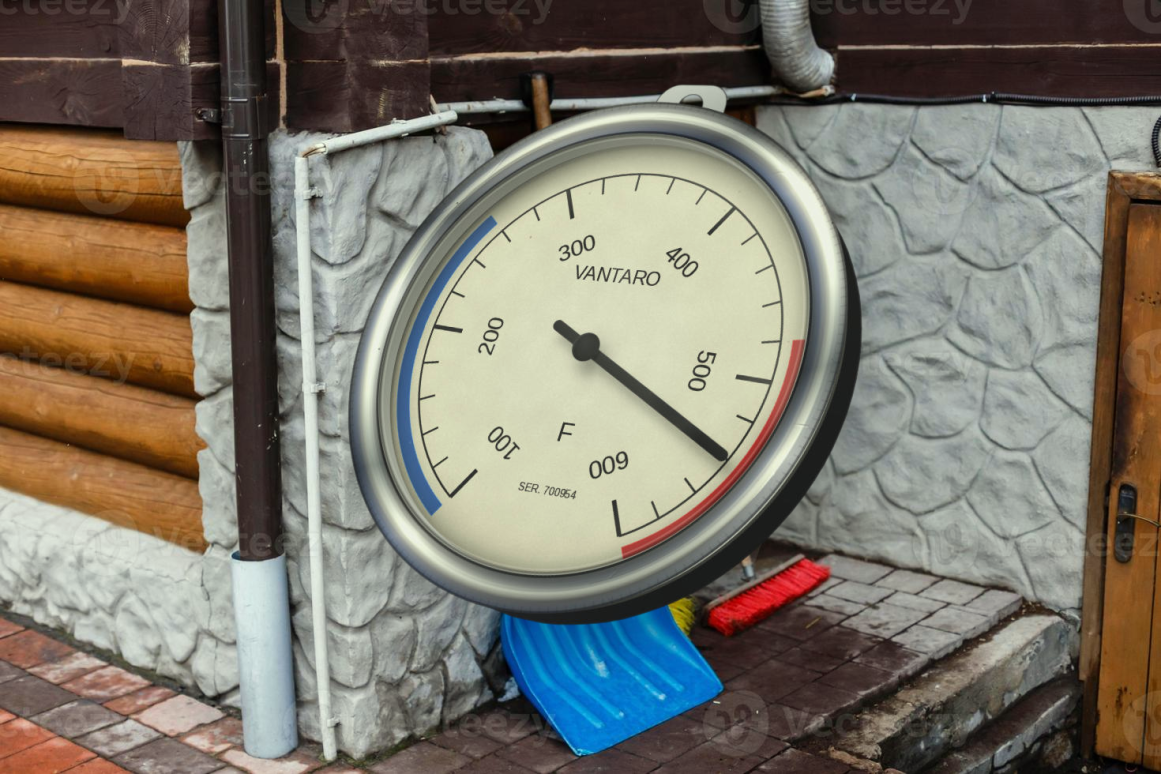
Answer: 540 °F
